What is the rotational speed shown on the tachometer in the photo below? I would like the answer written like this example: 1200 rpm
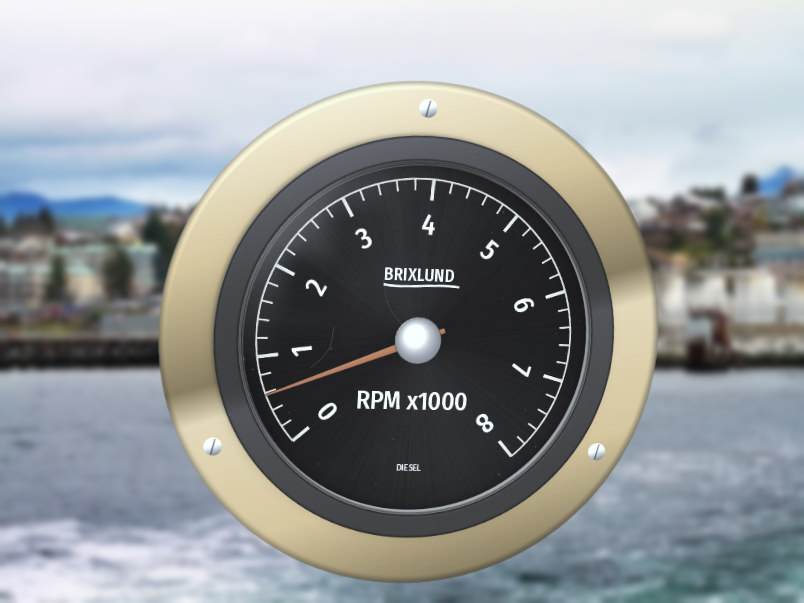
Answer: 600 rpm
